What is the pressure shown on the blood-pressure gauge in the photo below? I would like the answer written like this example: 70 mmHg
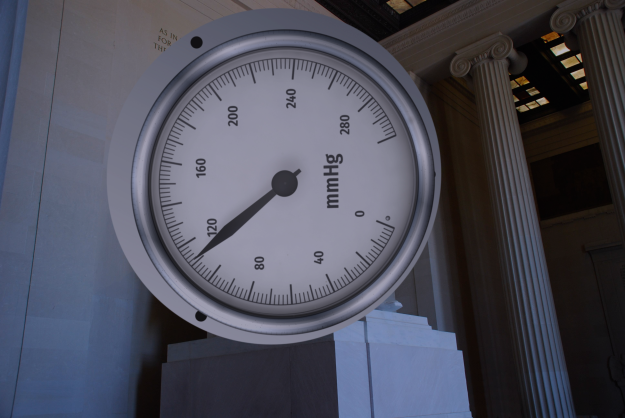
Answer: 112 mmHg
